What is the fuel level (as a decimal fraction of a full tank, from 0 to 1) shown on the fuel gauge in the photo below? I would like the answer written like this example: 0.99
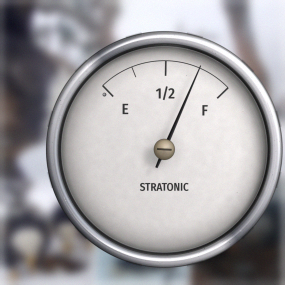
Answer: 0.75
